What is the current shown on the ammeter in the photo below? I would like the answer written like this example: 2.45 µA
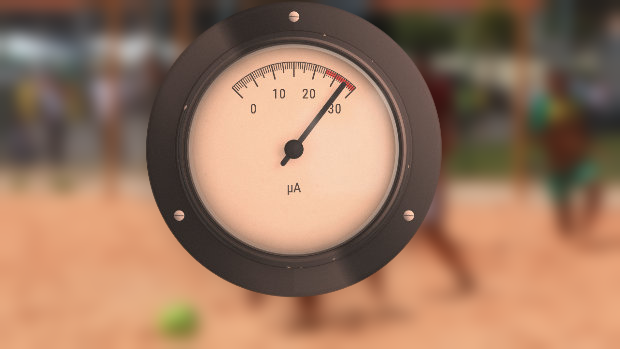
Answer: 27.5 µA
